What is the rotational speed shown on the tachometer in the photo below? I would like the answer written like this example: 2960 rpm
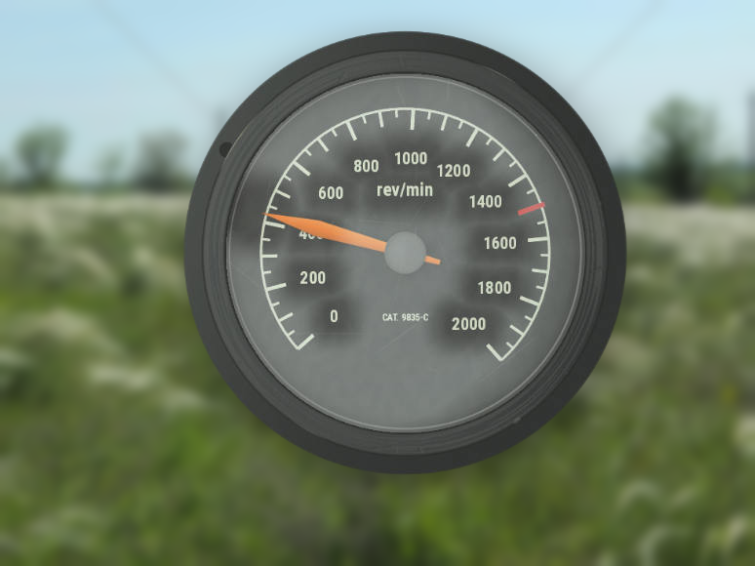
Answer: 425 rpm
